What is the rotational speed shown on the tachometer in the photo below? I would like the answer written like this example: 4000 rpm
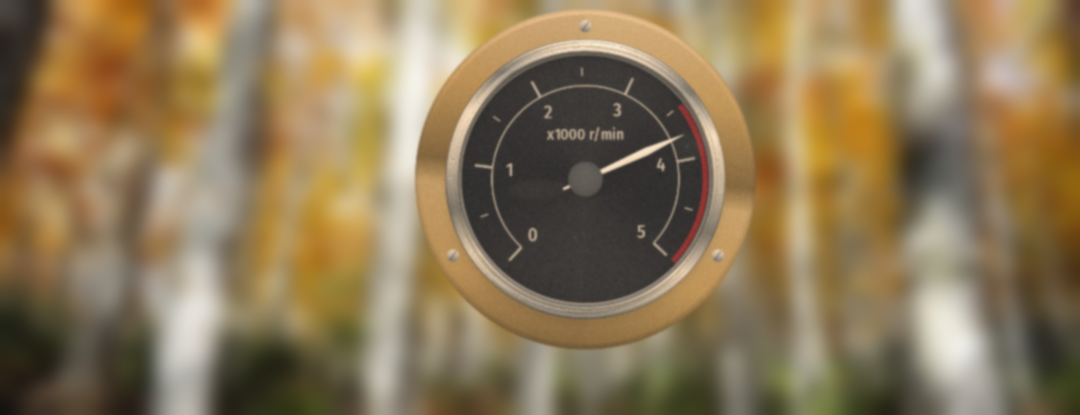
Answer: 3750 rpm
